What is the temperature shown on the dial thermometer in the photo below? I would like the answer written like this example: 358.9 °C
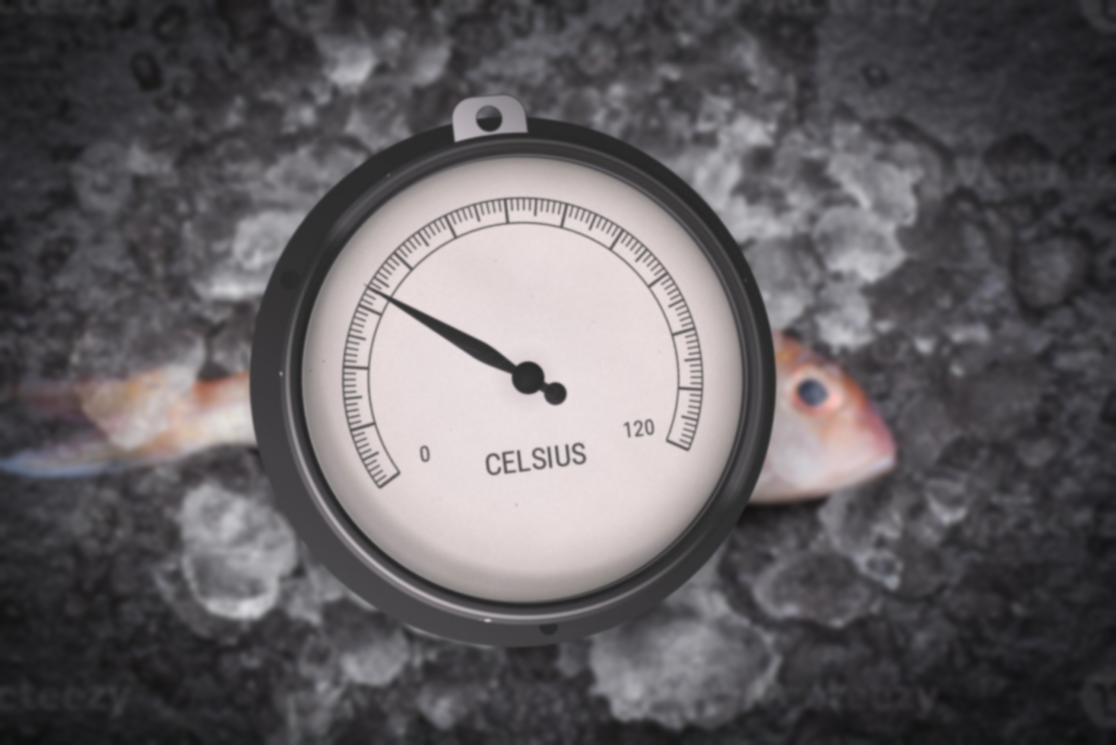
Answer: 33 °C
